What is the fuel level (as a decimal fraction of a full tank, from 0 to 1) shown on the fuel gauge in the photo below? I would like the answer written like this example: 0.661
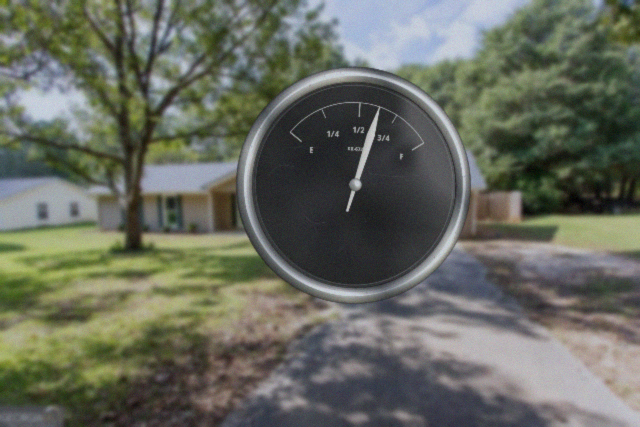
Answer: 0.625
